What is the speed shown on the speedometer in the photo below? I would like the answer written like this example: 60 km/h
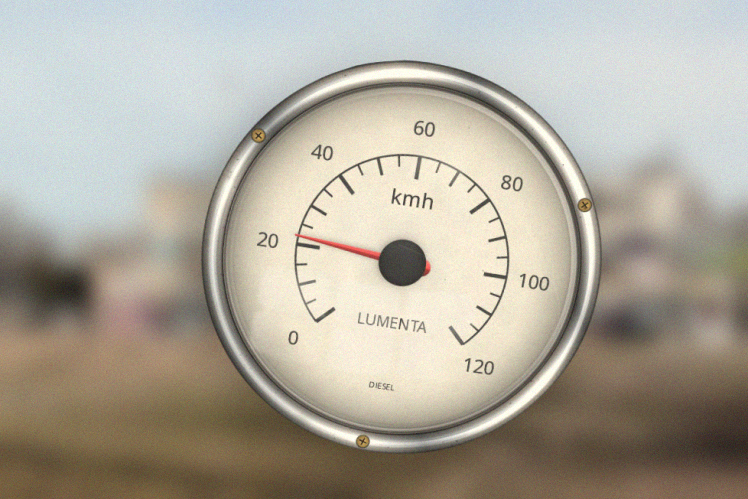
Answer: 22.5 km/h
